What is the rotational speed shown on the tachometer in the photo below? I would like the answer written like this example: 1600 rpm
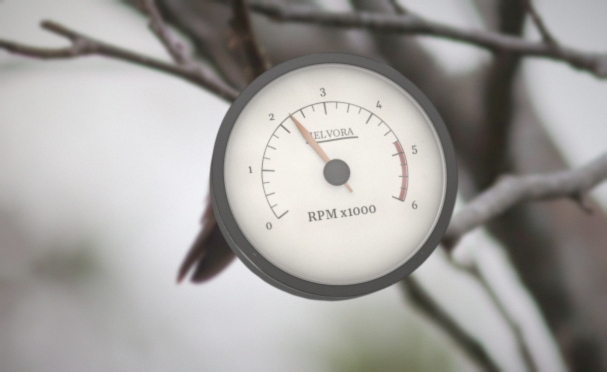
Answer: 2250 rpm
